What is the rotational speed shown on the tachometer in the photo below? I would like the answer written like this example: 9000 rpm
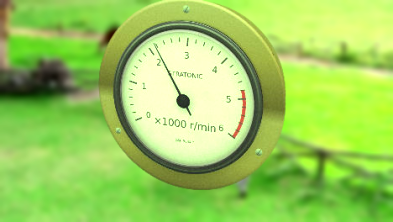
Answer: 2200 rpm
